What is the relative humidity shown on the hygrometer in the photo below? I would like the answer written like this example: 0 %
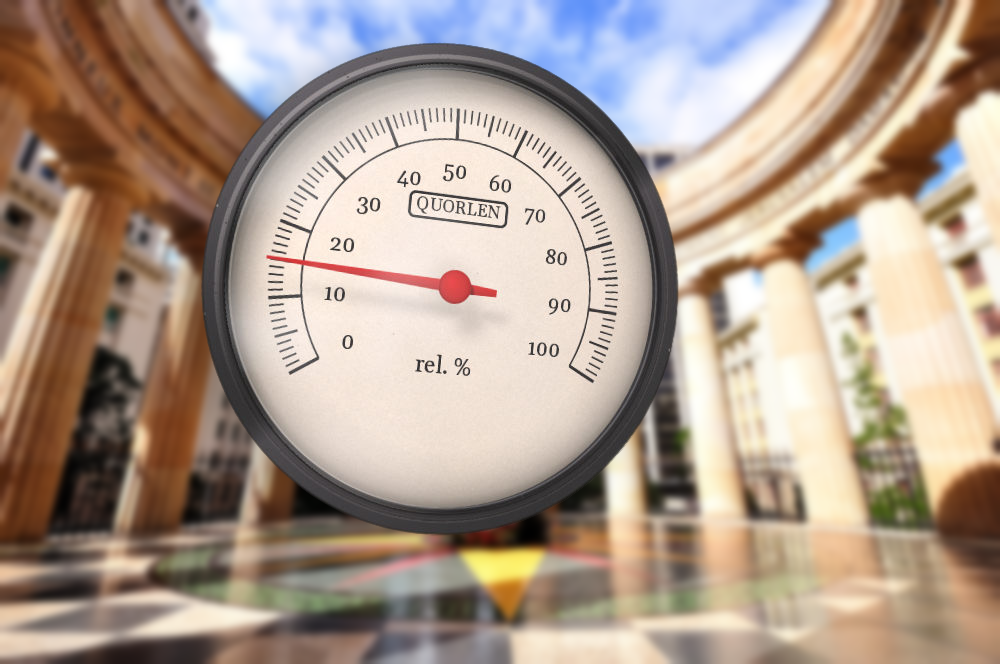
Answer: 15 %
